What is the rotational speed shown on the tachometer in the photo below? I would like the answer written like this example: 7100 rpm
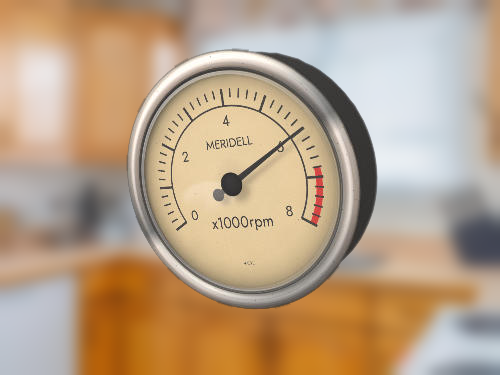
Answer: 6000 rpm
